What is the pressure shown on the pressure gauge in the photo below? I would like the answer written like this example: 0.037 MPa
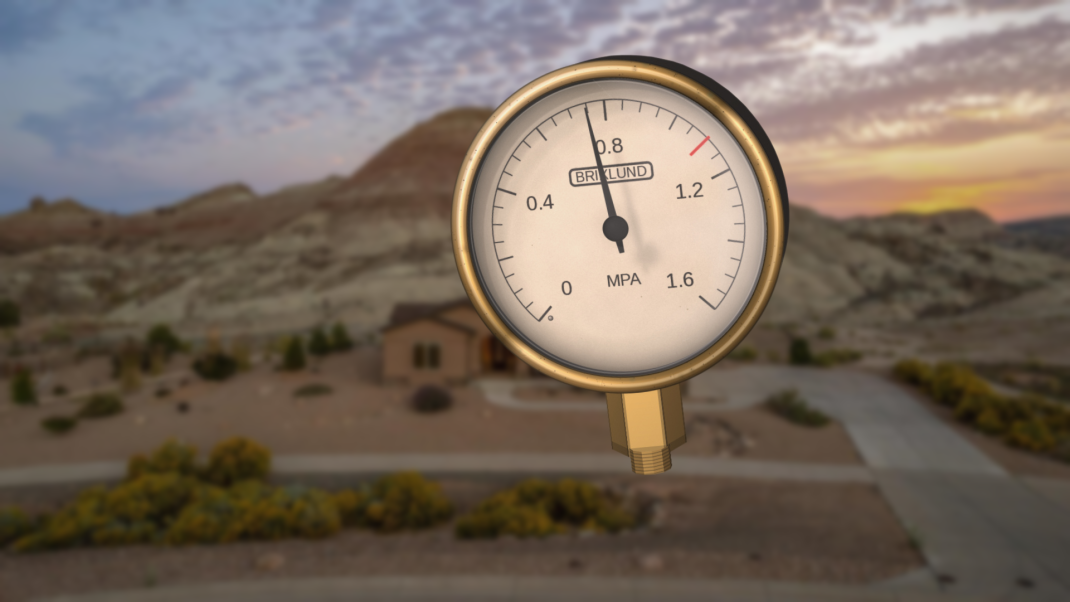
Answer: 0.75 MPa
